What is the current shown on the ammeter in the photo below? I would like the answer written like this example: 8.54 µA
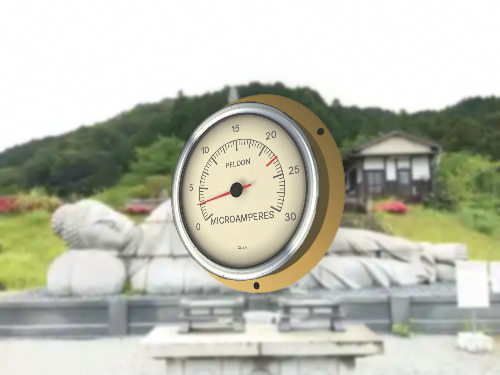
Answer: 2.5 µA
